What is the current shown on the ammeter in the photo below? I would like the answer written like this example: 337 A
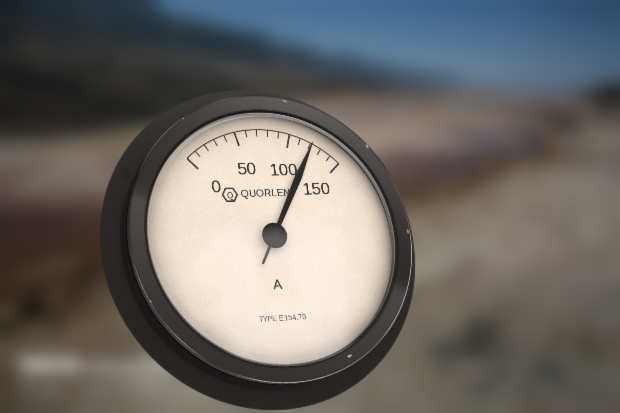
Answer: 120 A
